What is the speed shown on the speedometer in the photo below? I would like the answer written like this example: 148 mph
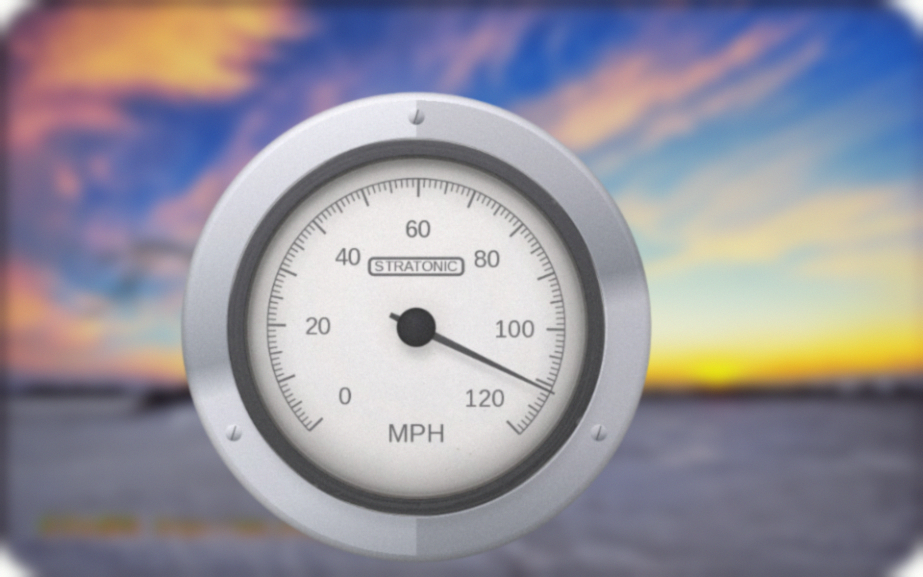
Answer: 111 mph
